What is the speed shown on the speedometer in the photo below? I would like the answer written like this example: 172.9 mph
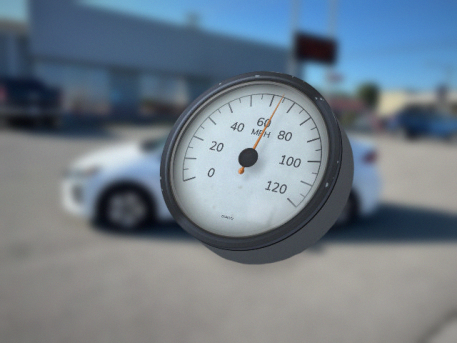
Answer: 65 mph
